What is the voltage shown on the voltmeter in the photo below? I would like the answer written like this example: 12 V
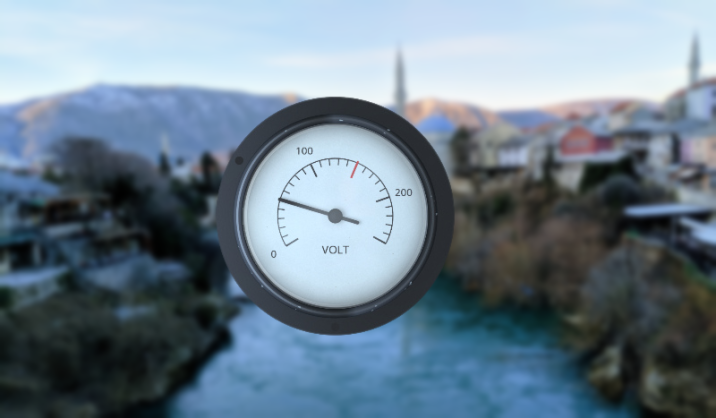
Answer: 50 V
